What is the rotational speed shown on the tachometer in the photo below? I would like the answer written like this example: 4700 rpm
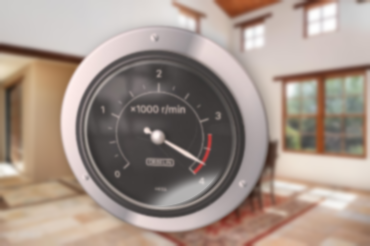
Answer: 3750 rpm
